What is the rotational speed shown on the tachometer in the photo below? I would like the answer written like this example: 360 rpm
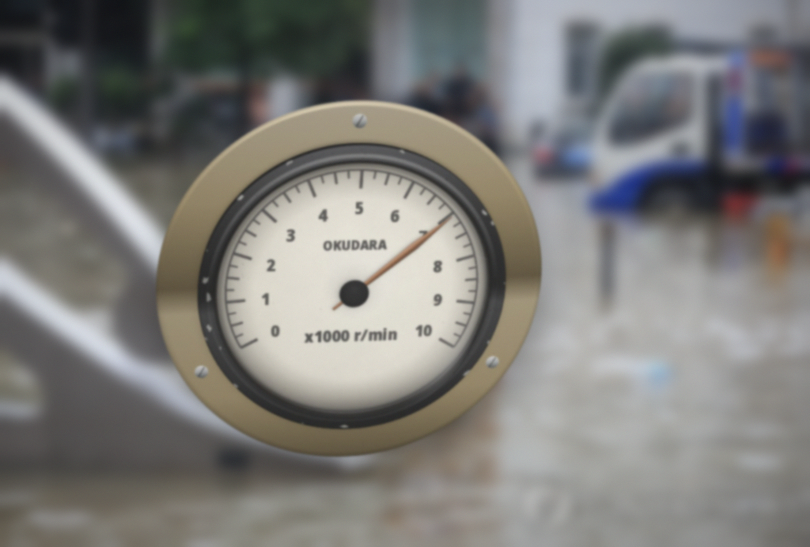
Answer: 7000 rpm
